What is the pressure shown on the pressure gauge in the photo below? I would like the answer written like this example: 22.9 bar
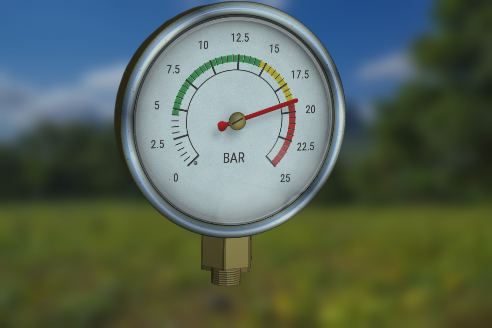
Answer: 19 bar
